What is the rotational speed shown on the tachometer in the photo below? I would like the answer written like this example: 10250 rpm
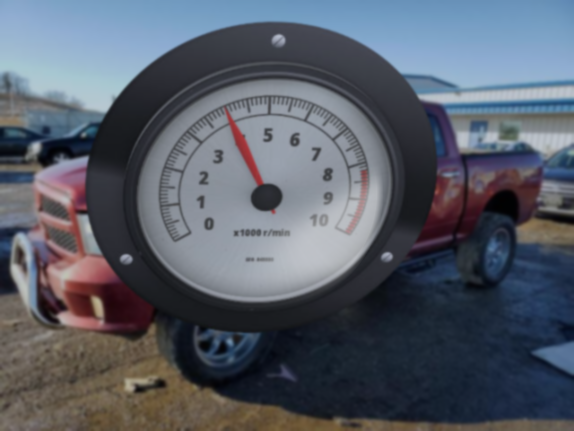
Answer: 4000 rpm
